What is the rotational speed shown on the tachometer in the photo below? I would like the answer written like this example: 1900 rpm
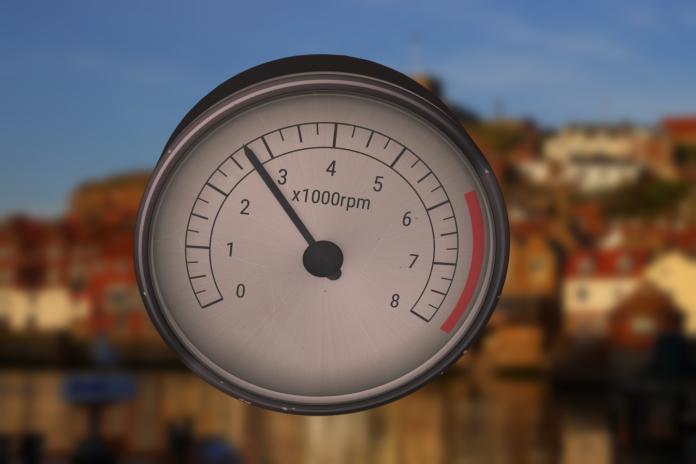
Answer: 2750 rpm
